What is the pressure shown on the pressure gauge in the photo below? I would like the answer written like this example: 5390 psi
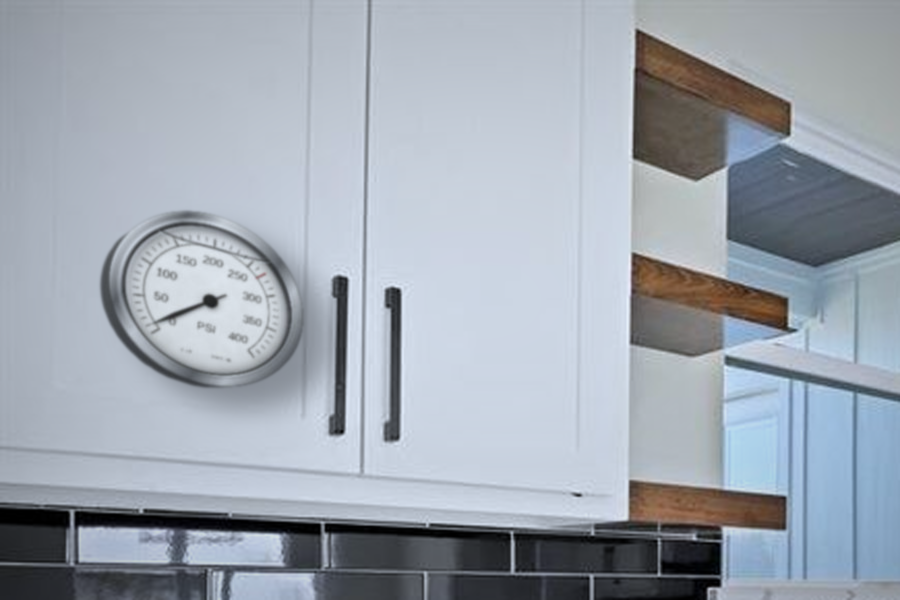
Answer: 10 psi
